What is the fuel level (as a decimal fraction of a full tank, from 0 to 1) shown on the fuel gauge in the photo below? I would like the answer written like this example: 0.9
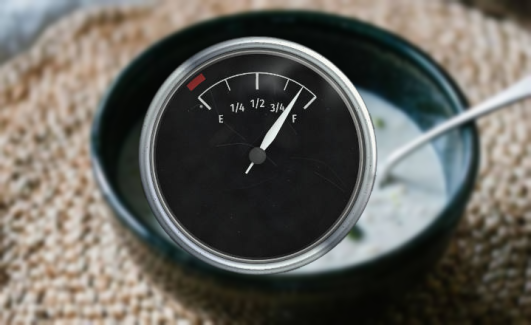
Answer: 0.875
